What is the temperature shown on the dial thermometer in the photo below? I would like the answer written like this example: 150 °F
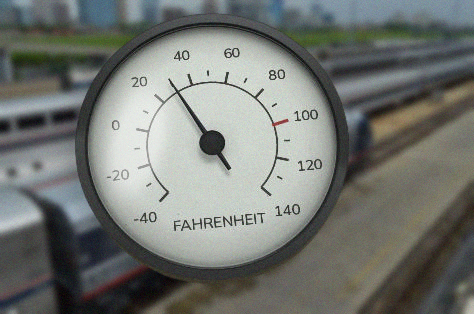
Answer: 30 °F
